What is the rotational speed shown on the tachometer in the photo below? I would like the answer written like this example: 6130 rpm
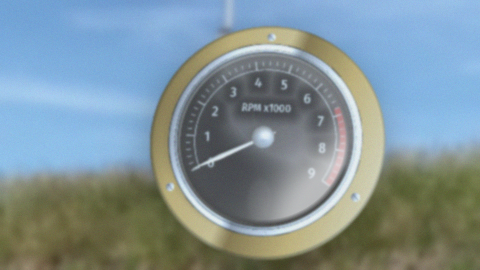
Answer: 0 rpm
